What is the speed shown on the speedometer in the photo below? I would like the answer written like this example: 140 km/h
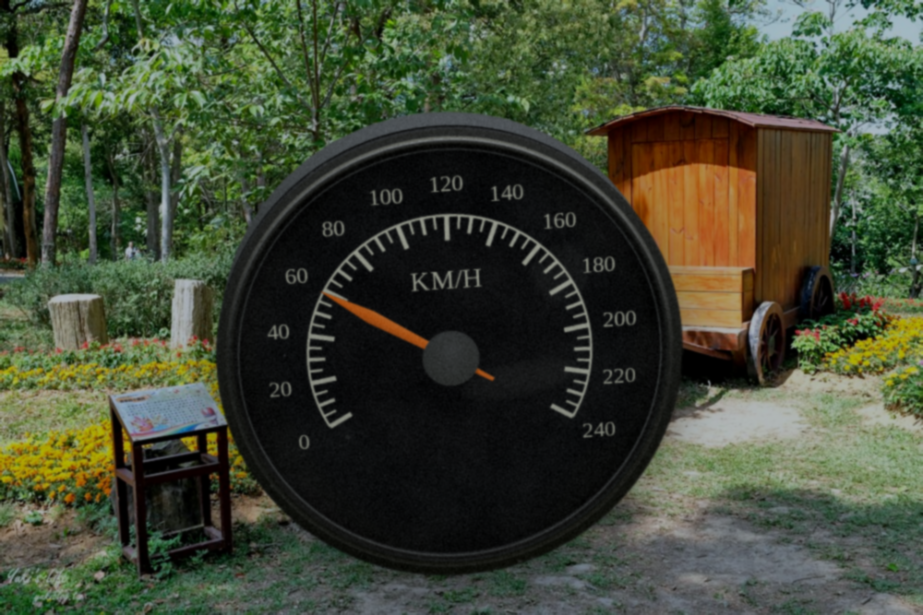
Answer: 60 km/h
